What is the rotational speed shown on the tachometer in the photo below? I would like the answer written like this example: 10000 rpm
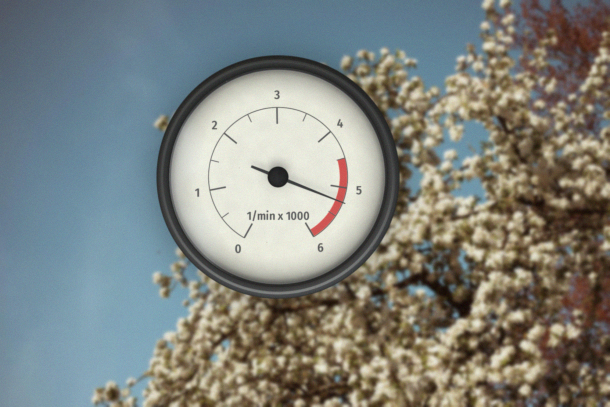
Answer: 5250 rpm
